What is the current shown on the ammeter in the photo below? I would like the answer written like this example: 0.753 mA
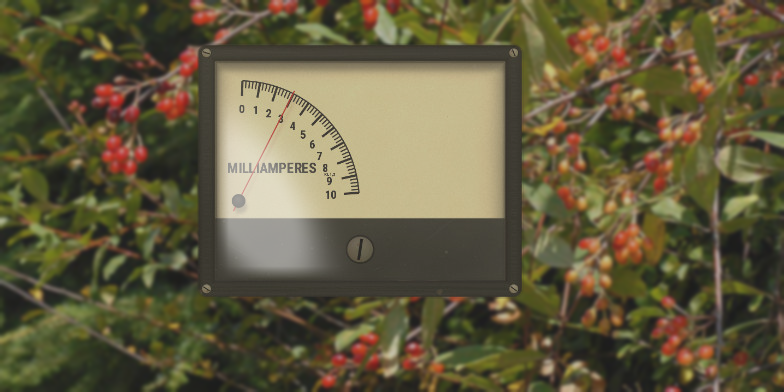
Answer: 3 mA
